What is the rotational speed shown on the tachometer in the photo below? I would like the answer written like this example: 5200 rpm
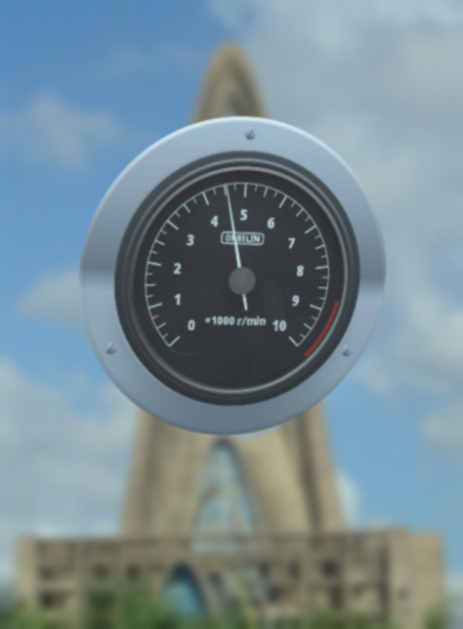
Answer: 4500 rpm
